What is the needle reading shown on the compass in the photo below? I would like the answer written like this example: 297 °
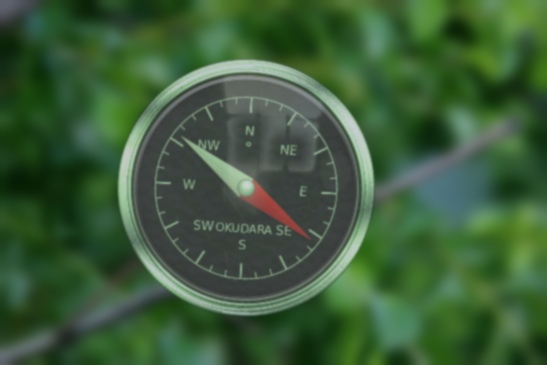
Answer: 125 °
